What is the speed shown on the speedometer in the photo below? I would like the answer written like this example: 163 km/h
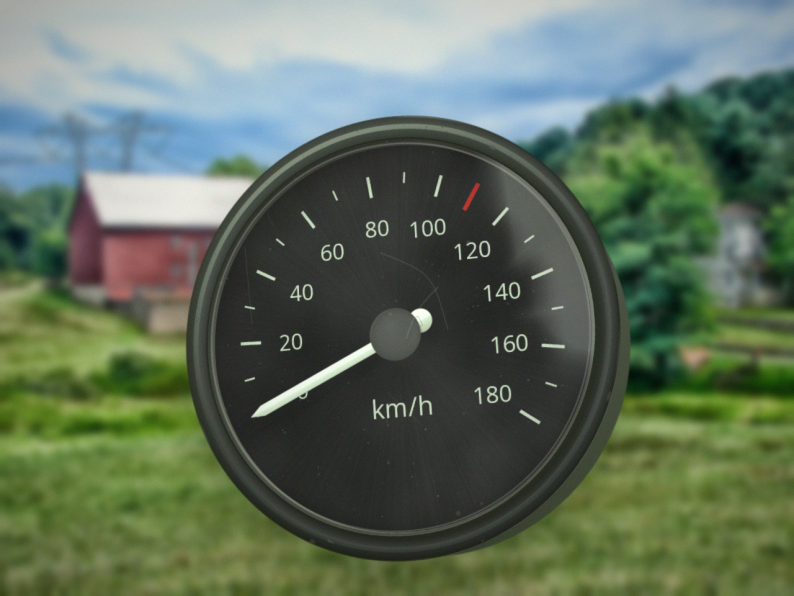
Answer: 0 km/h
